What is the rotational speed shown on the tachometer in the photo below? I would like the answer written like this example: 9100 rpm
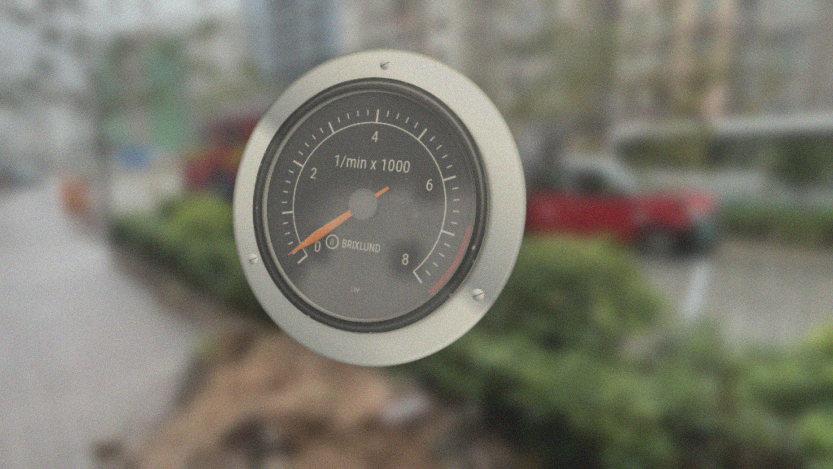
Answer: 200 rpm
